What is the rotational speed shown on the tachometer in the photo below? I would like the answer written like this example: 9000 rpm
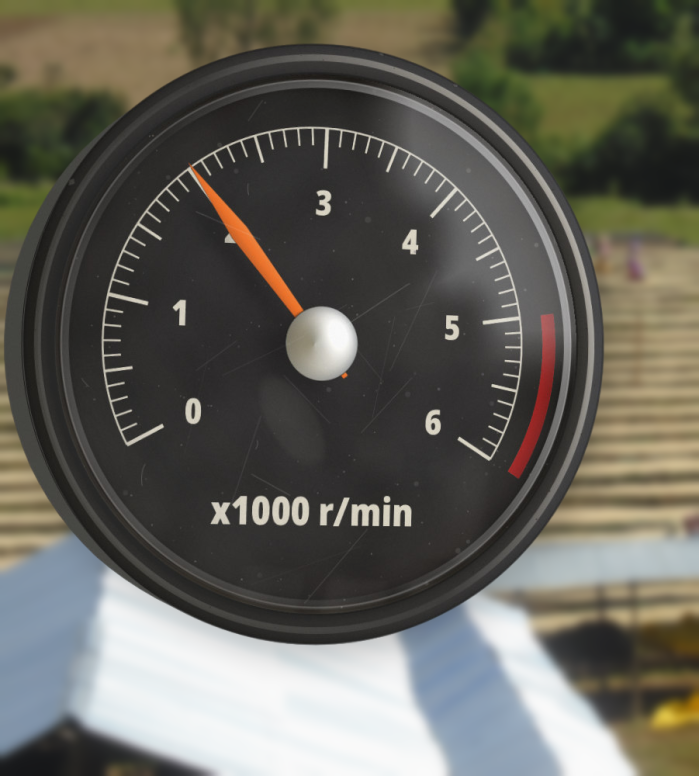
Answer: 2000 rpm
